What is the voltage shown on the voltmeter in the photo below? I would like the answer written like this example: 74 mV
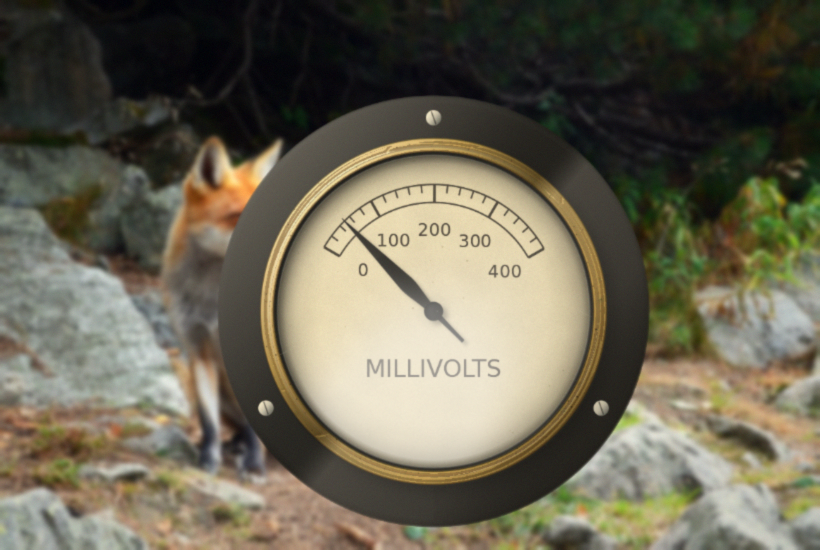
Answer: 50 mV
